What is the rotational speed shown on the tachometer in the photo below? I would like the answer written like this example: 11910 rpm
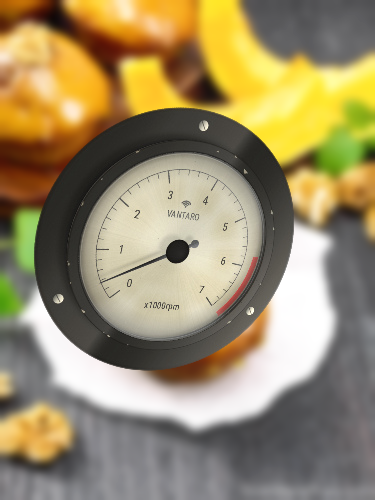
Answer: 400 rpm
